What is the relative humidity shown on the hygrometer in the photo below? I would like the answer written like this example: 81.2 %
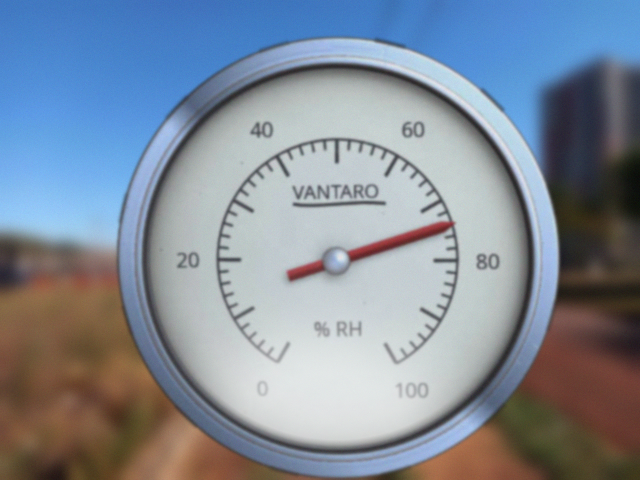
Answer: 74 %
